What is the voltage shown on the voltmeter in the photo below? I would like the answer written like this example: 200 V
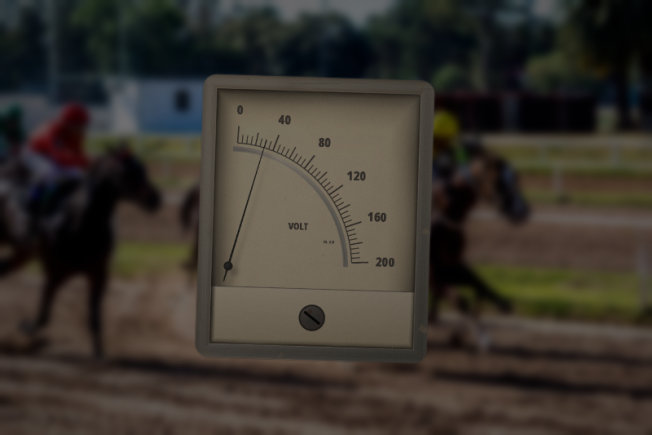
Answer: 30 V
